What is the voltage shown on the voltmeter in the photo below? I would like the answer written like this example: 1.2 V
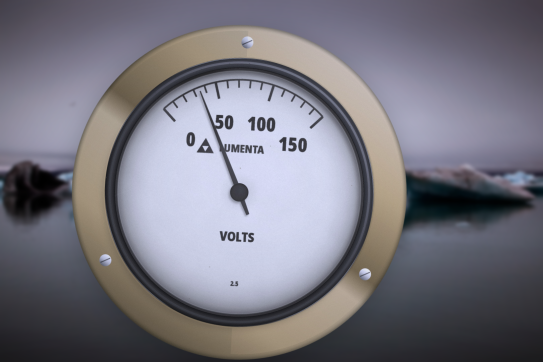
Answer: 35 V
